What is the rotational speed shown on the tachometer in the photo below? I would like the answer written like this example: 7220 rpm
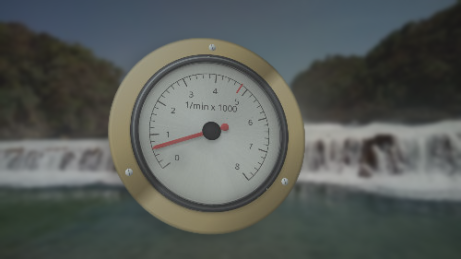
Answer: 600 rpm
